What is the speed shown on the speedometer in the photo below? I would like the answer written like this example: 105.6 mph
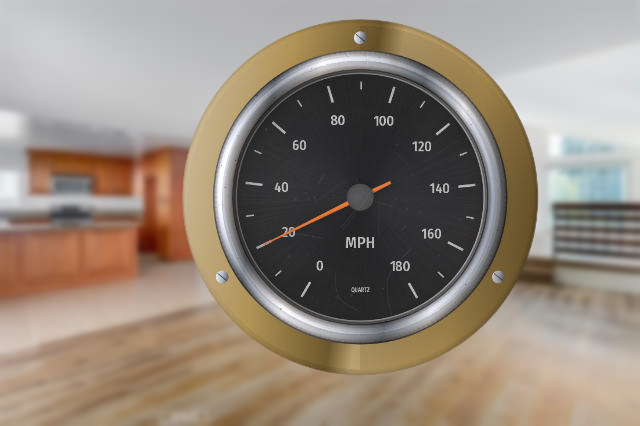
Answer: 20 mph
